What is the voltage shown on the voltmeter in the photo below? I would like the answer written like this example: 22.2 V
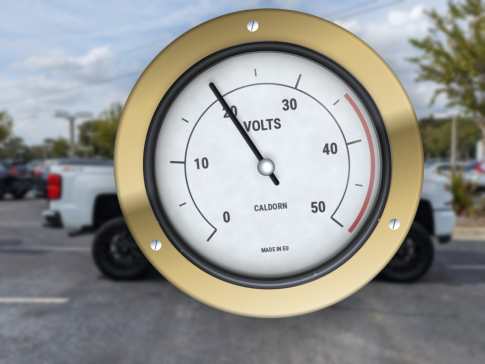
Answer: 20 V
